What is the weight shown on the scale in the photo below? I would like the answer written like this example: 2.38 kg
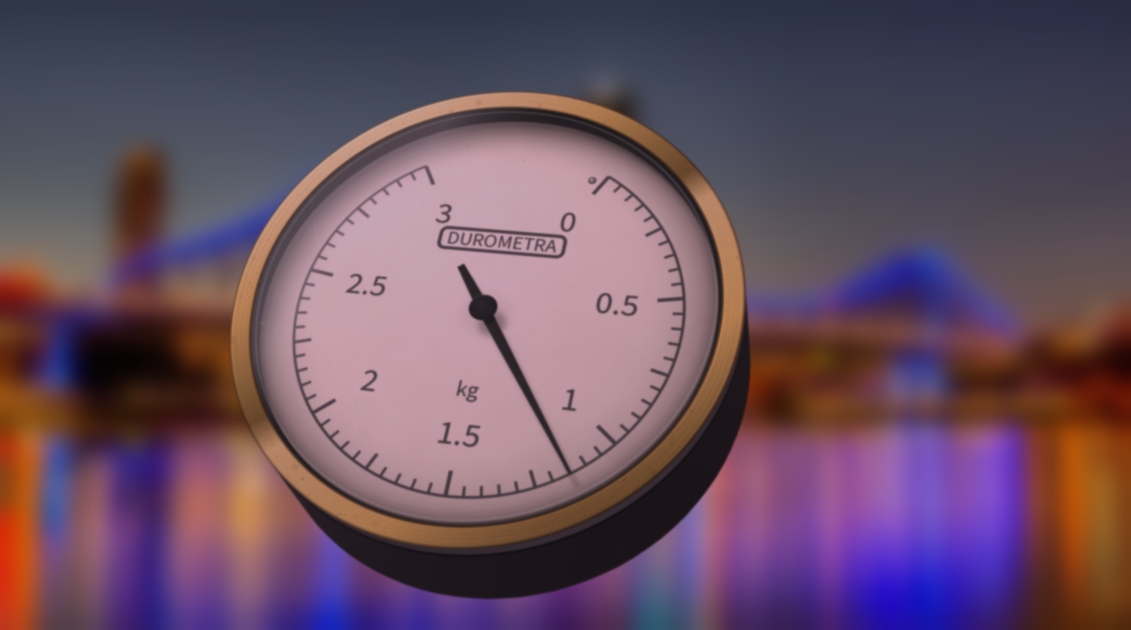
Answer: 1.15 kg
